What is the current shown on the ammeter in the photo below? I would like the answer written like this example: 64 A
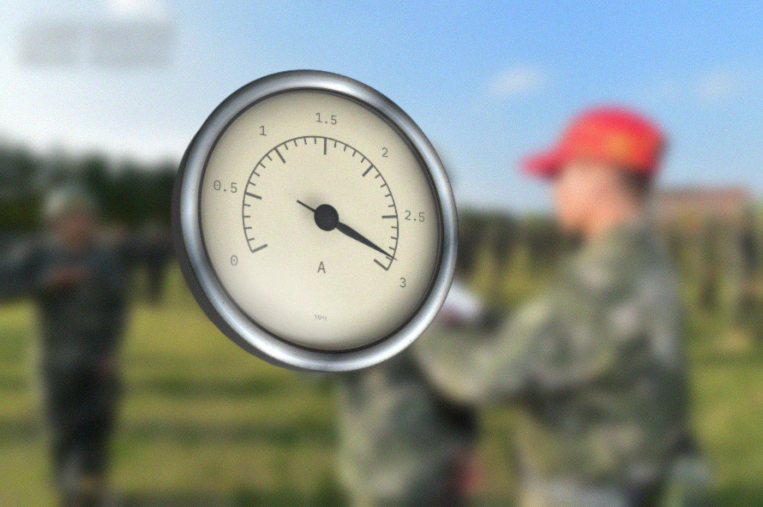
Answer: 2.9 A
